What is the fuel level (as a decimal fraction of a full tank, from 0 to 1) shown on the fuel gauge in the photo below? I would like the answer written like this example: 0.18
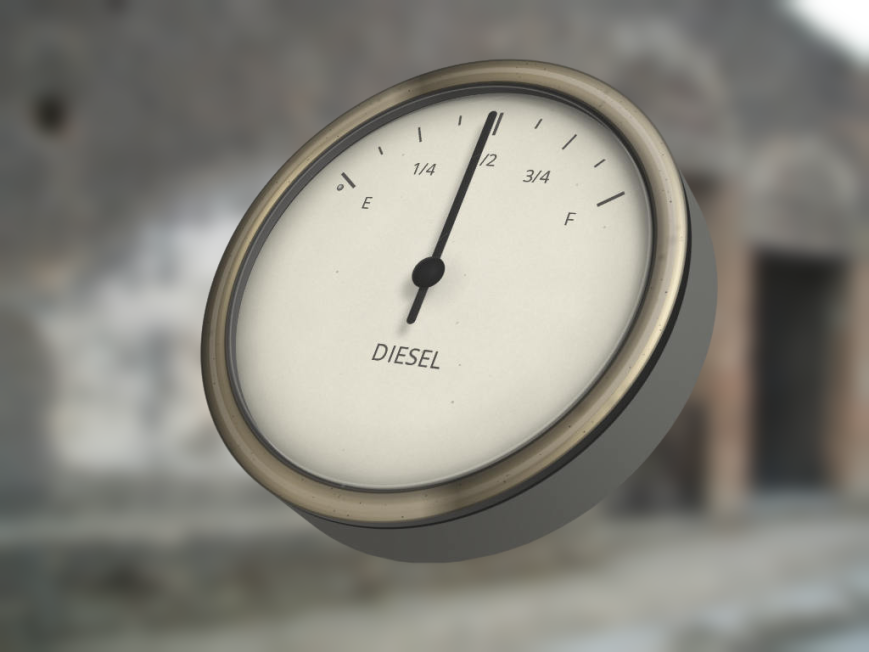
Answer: 0.5
